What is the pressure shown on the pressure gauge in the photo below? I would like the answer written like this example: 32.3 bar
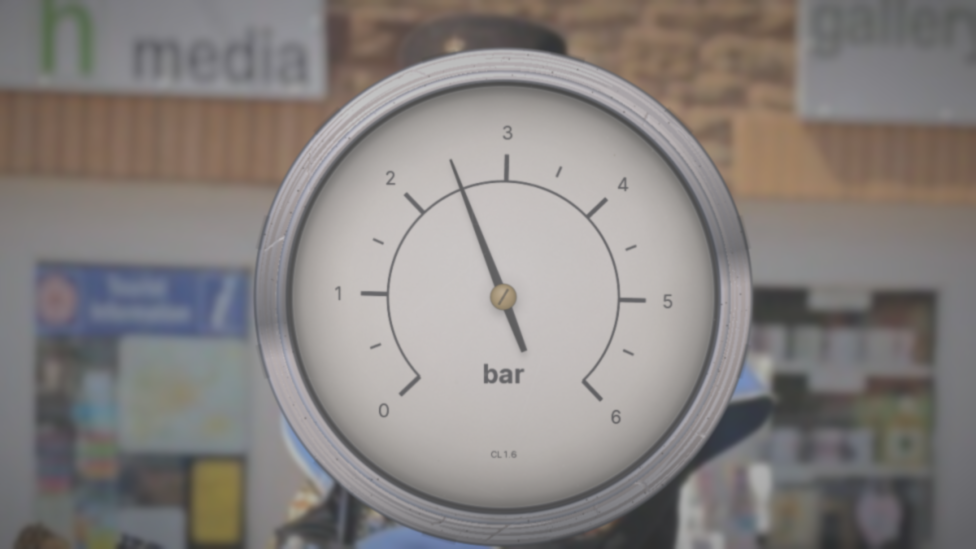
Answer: 2.5 bar
